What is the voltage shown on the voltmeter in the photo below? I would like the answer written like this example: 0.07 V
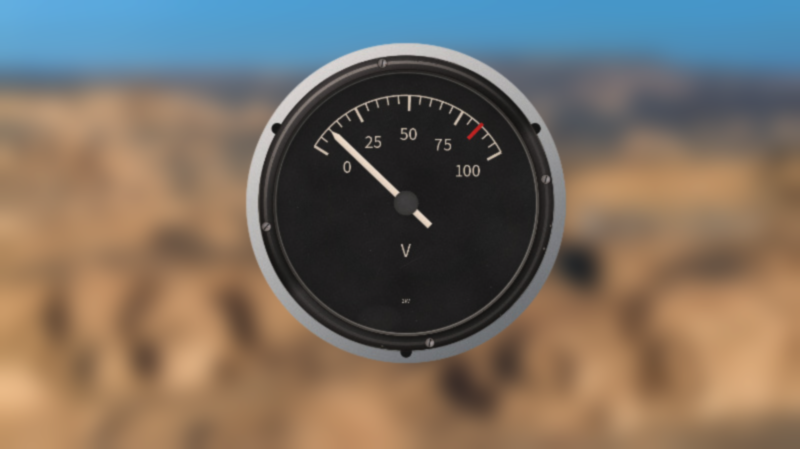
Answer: 10 V
